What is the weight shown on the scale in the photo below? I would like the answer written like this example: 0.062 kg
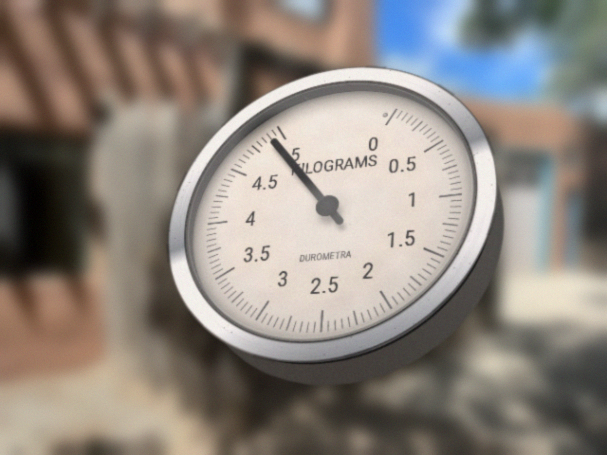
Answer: 4.9 kg
